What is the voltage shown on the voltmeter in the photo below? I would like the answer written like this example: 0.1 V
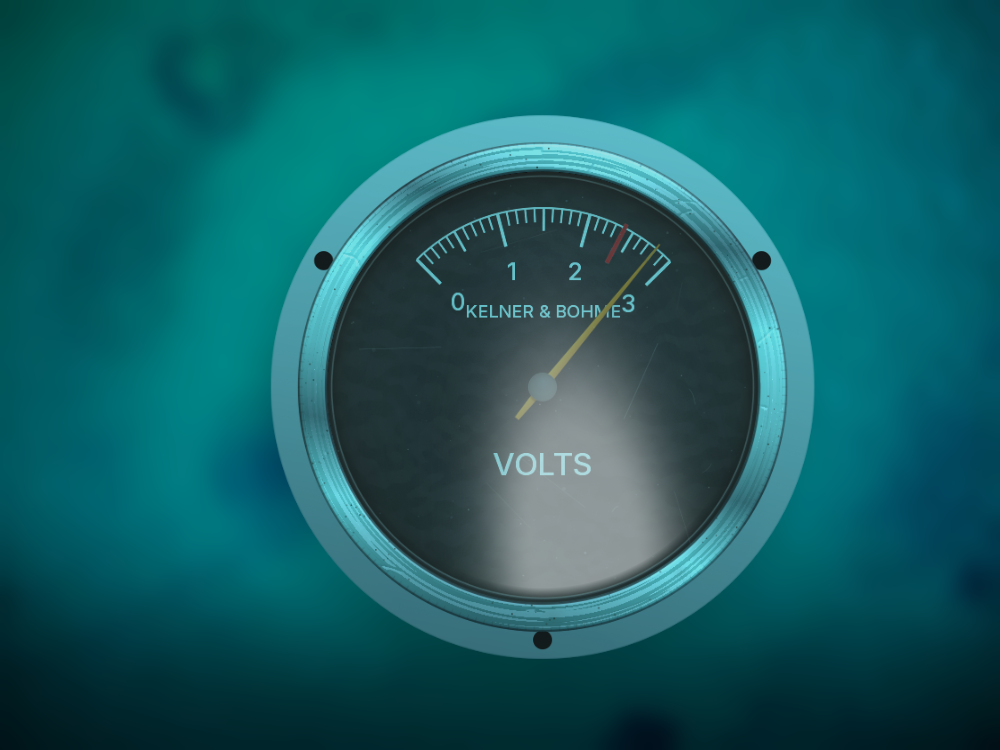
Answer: 2.8 V
